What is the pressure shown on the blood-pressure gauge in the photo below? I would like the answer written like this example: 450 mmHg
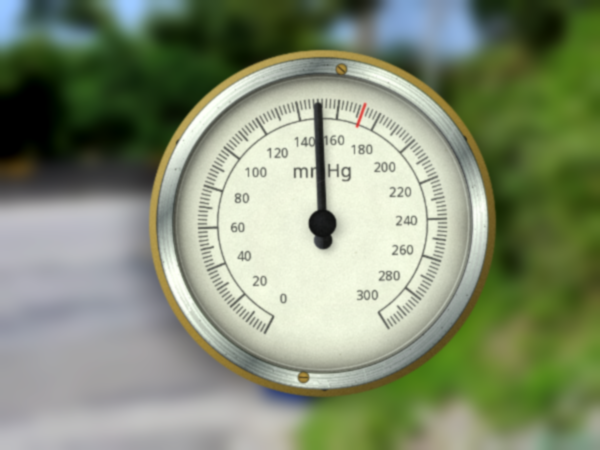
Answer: 150 mmHg
